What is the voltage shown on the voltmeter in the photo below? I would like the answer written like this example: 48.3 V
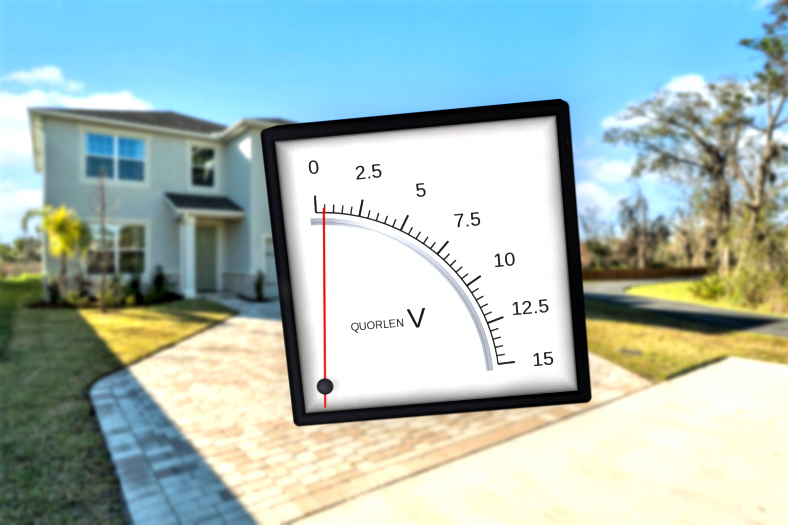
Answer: 0.5 V
